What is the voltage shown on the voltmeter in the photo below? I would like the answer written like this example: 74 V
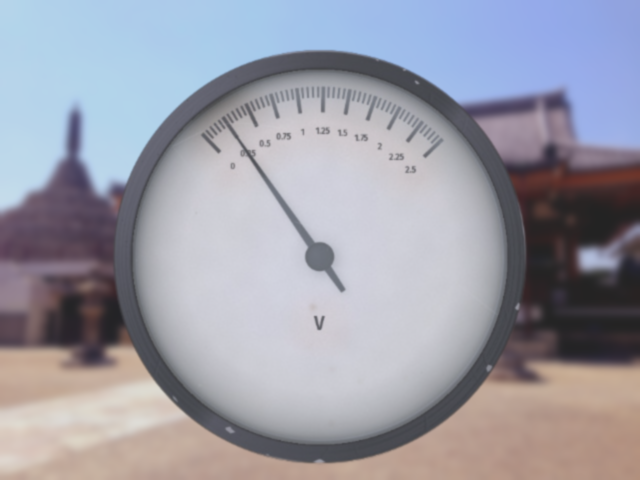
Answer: 0.25 V
